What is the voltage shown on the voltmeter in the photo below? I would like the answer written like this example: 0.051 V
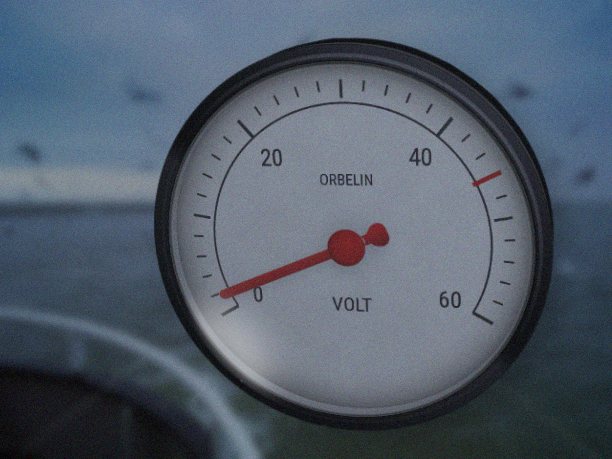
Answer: 2 V
